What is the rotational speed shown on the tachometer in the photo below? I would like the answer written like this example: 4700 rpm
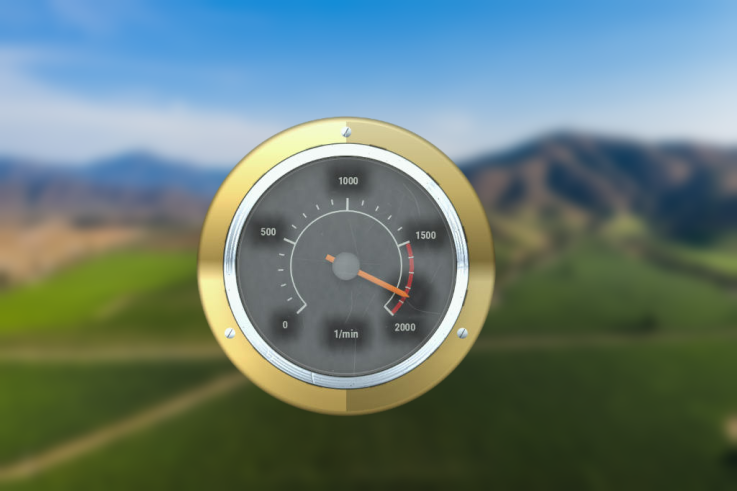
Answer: 1850 rpm
